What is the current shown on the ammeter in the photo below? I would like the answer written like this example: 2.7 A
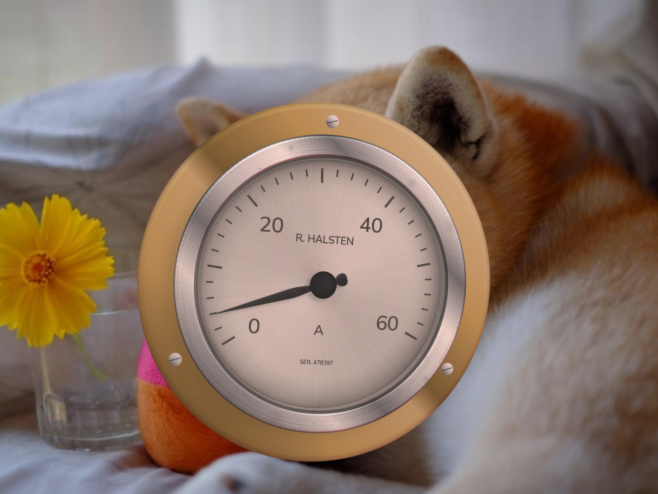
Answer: 4 A
